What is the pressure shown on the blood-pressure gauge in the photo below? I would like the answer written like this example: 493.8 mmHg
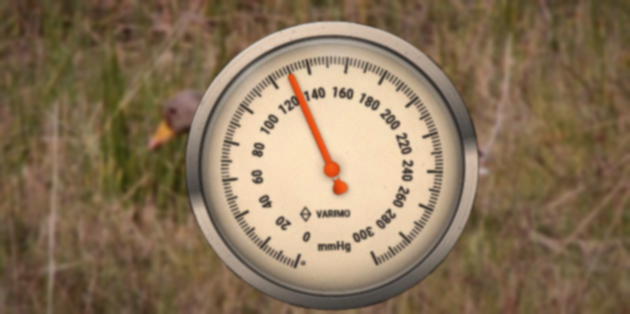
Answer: 130 mmHg
